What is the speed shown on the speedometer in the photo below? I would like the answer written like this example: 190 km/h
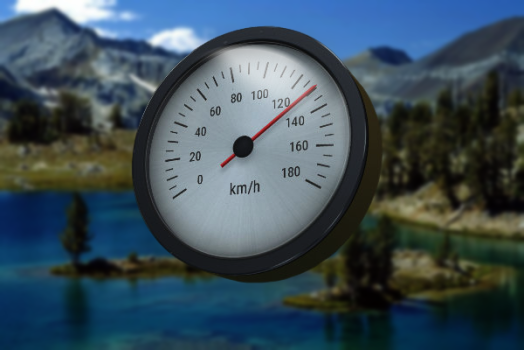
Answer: 130 km/h
